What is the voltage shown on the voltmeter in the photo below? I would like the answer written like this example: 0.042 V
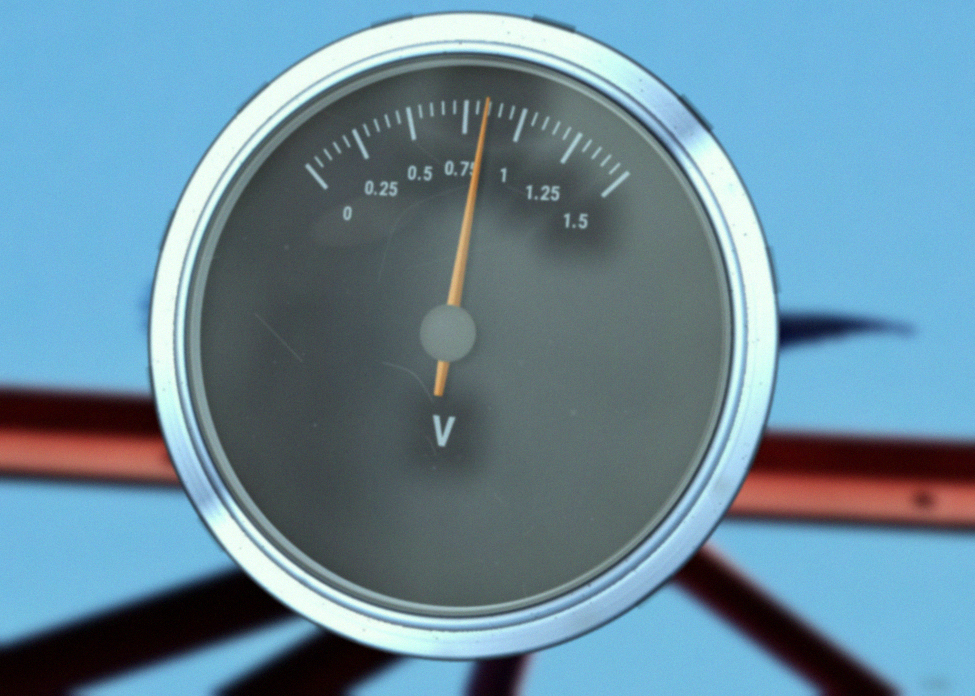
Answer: 0.85 V
